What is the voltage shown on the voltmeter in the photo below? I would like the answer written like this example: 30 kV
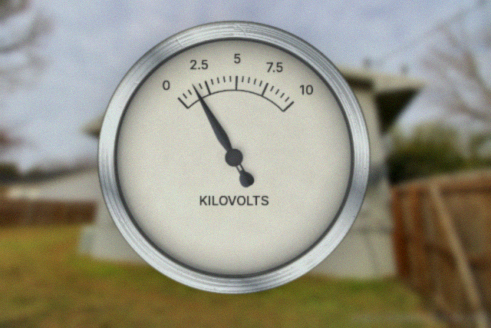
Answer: 1.5 kV
